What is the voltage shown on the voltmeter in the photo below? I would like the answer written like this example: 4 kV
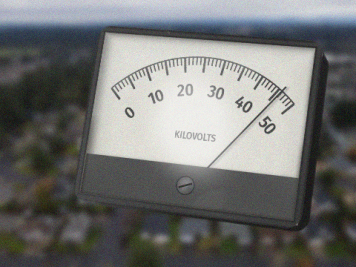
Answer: 46 kV
